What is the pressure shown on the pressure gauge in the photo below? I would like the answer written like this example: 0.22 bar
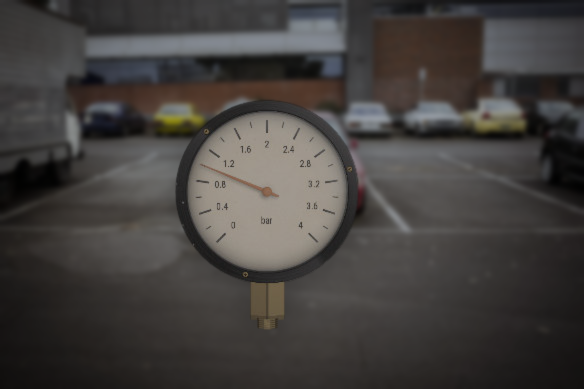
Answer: 1 bar
